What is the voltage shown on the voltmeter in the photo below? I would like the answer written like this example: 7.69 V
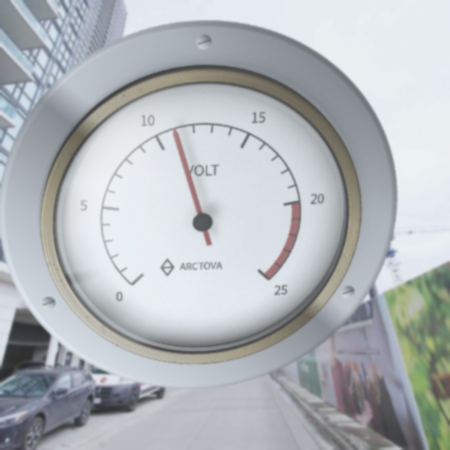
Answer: 11 V
